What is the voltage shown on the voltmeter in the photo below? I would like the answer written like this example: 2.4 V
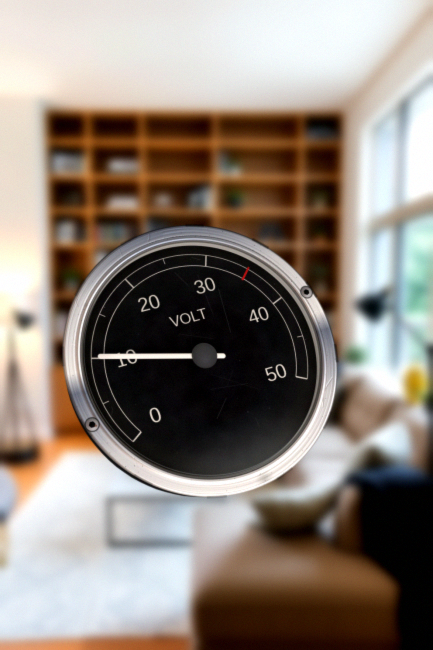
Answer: 10 V
